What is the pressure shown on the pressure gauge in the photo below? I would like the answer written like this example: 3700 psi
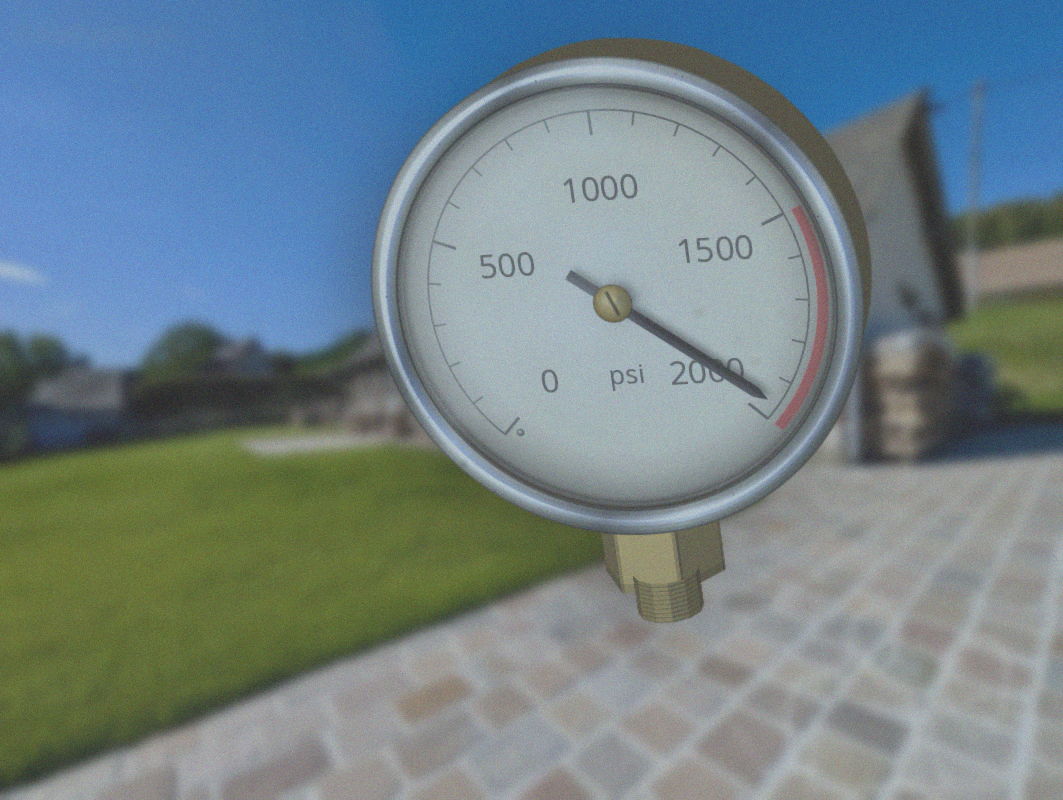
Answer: 1950 psi
